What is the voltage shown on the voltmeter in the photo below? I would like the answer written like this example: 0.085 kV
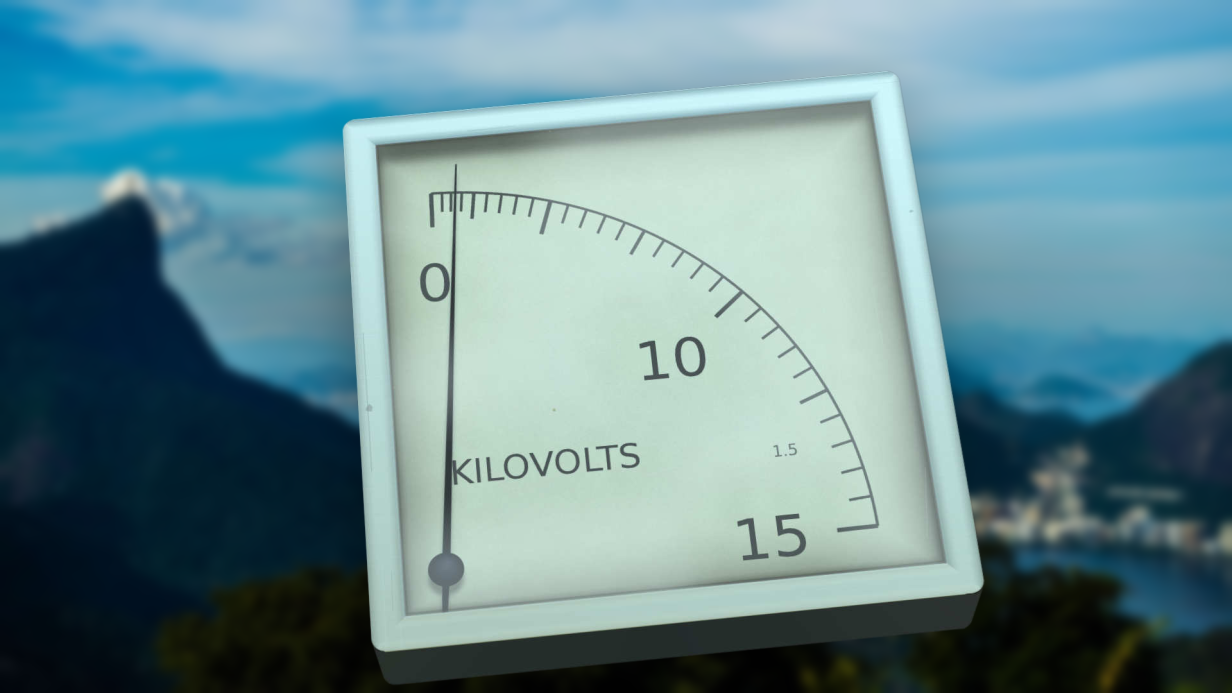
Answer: 1.75 kV
